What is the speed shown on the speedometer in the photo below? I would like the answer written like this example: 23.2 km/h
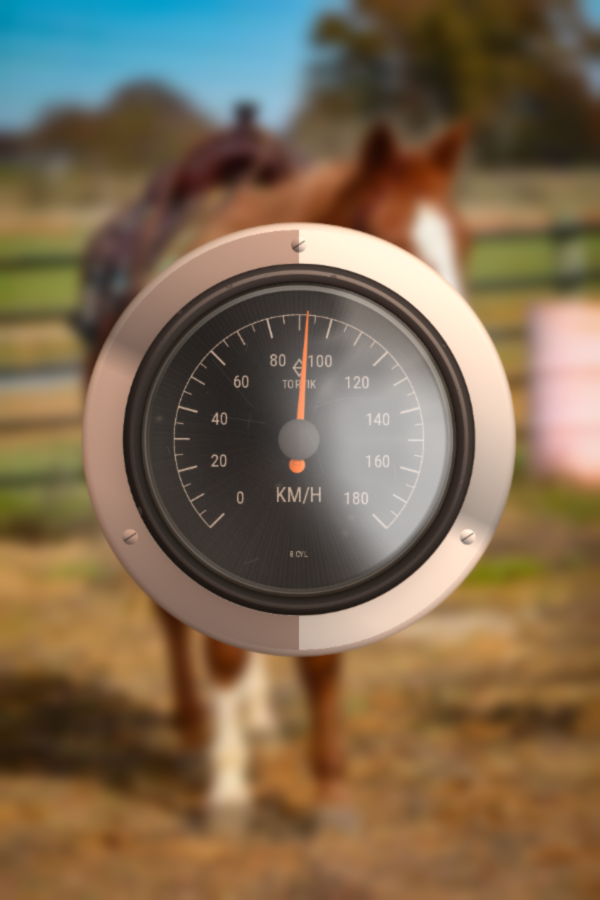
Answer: 92.5 km/h
